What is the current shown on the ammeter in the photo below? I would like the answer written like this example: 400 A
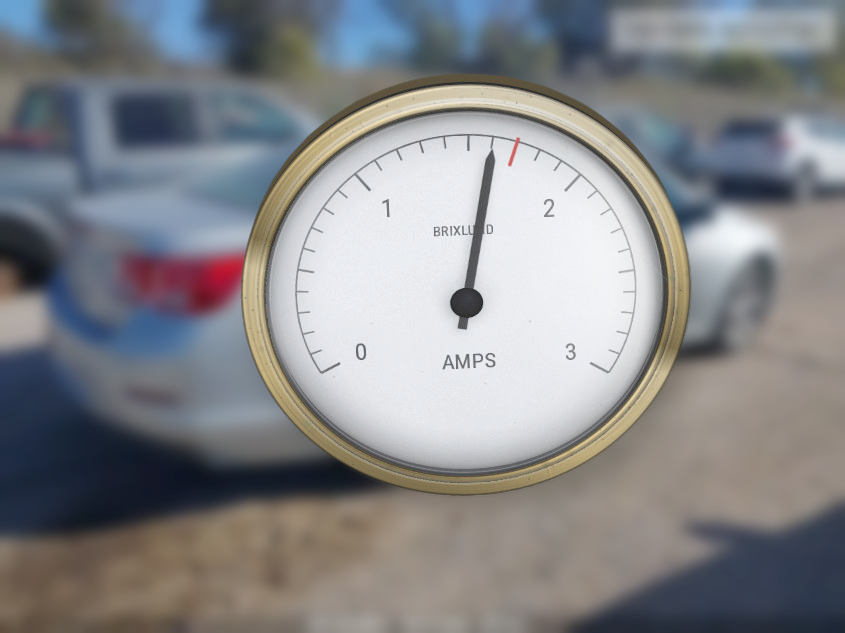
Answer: 1.6 A
